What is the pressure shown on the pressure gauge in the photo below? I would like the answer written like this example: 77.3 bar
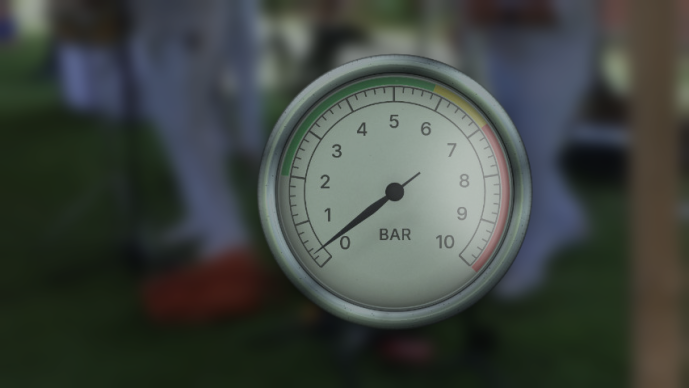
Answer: 0.3 bar
